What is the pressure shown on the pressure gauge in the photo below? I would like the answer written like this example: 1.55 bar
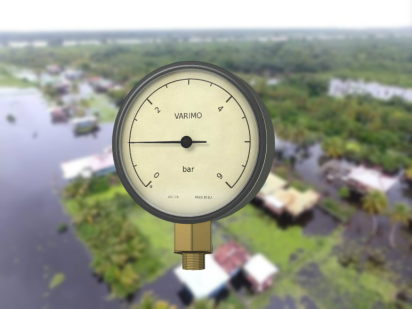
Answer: 1 bar
